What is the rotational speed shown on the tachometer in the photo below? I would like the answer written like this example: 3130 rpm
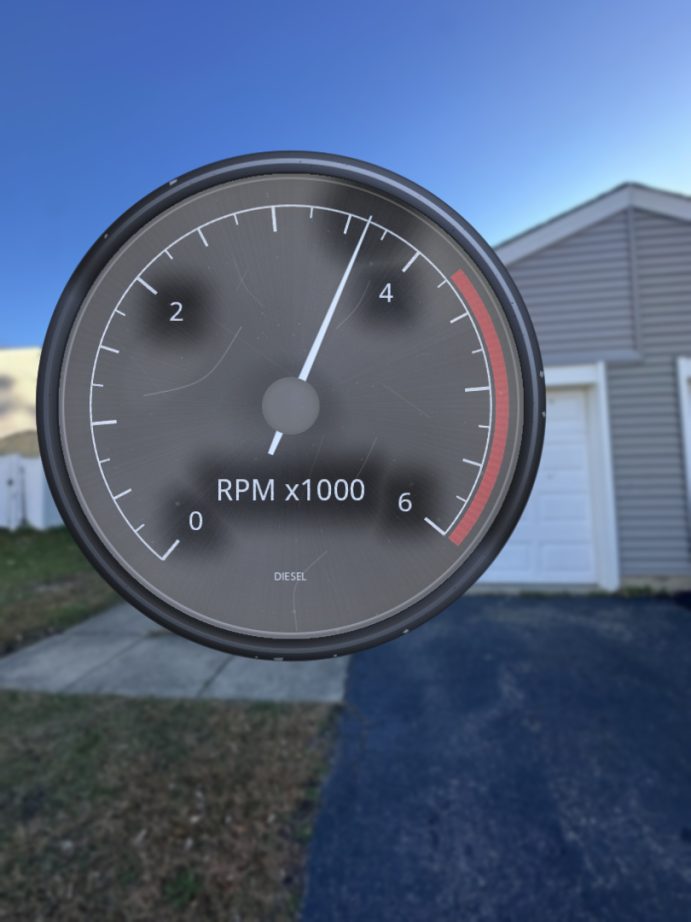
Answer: 3625 rpm
